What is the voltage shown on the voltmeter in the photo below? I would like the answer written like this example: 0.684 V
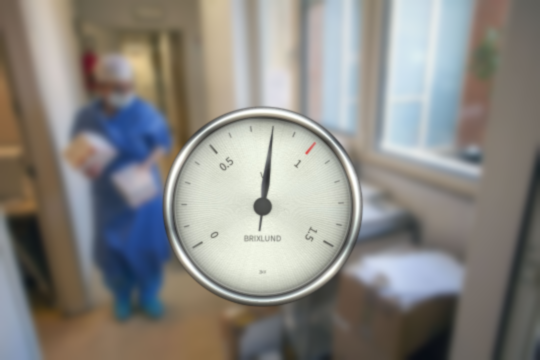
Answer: 0.8 V
